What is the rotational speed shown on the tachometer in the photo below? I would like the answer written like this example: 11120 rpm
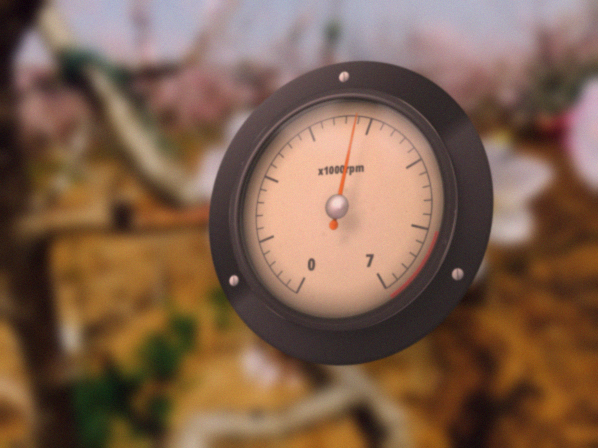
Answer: 3800 rpm
